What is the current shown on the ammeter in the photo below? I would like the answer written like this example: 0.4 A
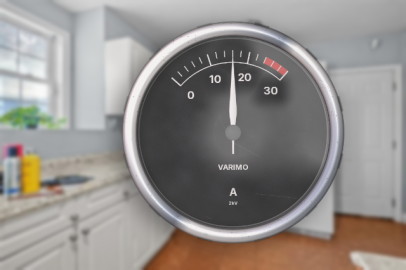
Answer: 16 A
